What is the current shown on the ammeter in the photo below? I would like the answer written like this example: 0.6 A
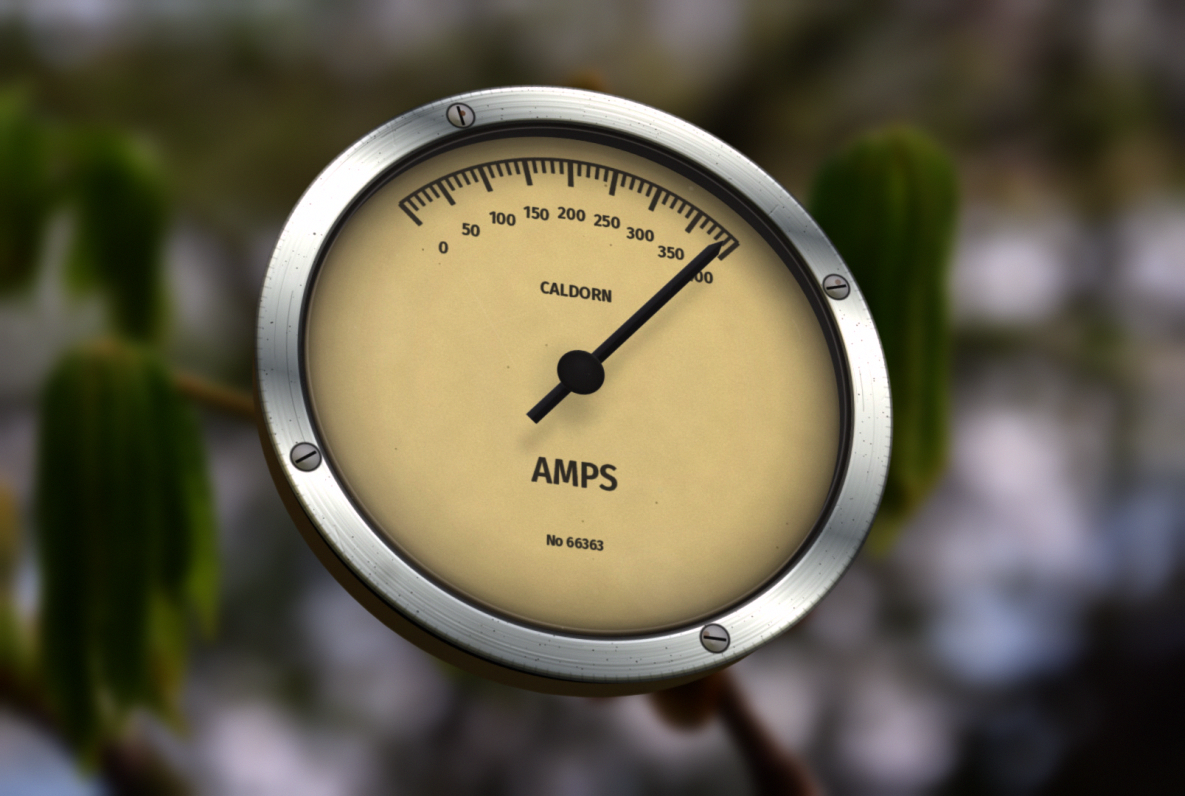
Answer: 390 A
